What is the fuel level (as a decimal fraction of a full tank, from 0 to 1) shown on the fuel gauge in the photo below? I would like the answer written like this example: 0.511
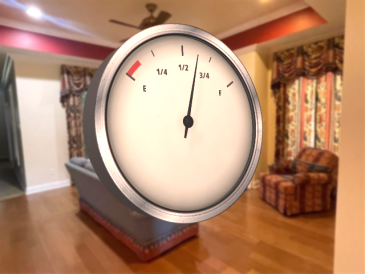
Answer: 0.625
